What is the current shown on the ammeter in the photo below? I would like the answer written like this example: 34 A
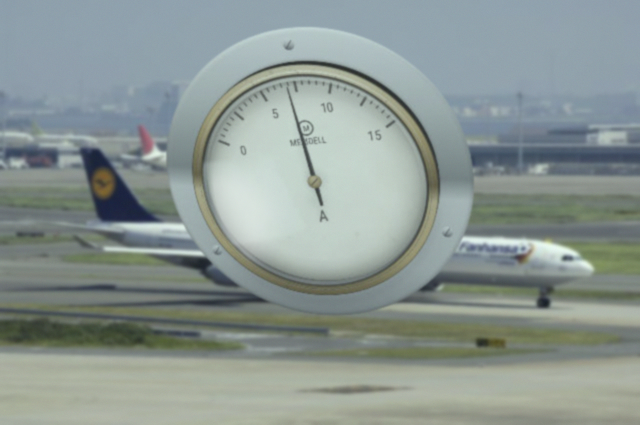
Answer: 7 A
